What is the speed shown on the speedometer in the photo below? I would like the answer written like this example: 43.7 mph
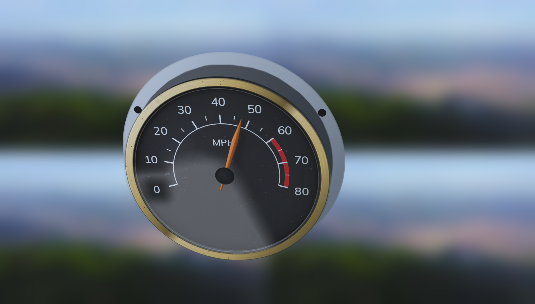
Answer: 47.5 mph
